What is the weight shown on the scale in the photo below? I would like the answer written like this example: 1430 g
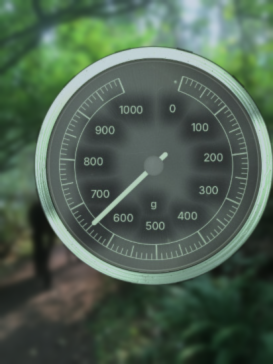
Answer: 650 g
